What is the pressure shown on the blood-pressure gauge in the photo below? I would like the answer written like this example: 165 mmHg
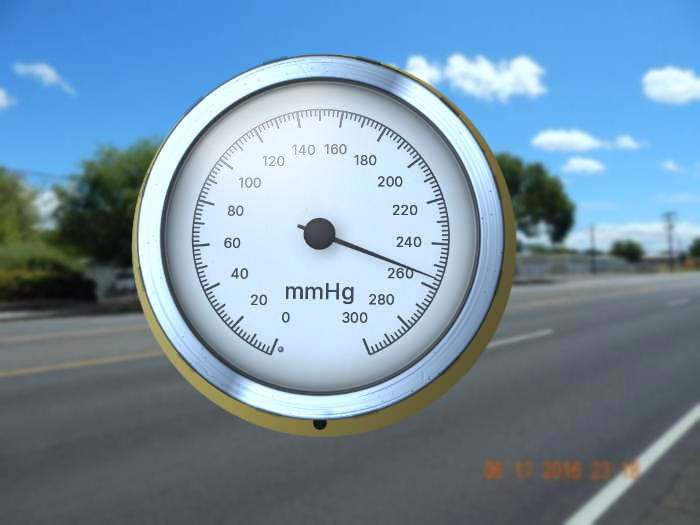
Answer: 256 mmHg
